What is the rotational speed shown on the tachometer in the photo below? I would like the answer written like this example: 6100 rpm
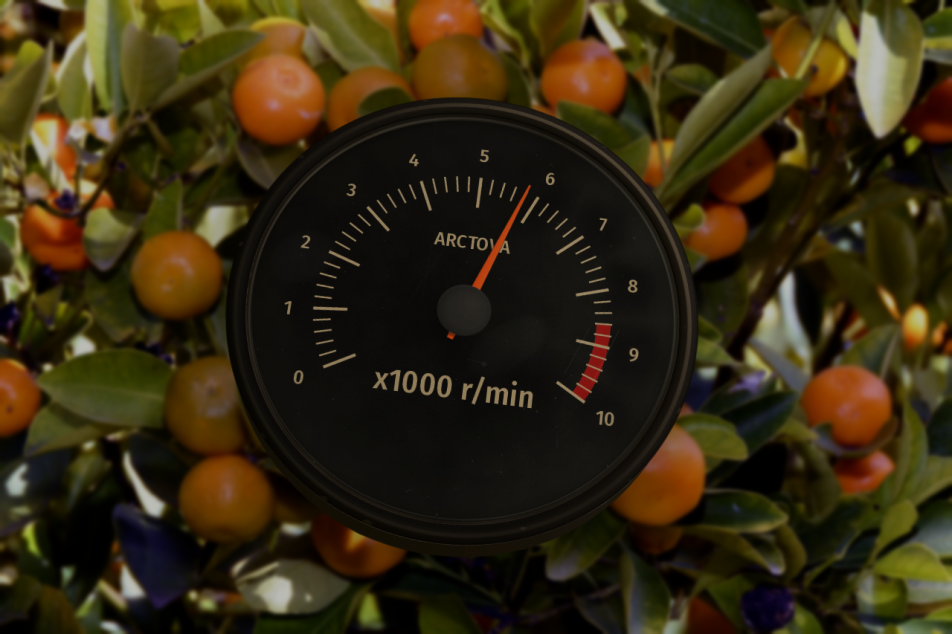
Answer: 5800 rpm
